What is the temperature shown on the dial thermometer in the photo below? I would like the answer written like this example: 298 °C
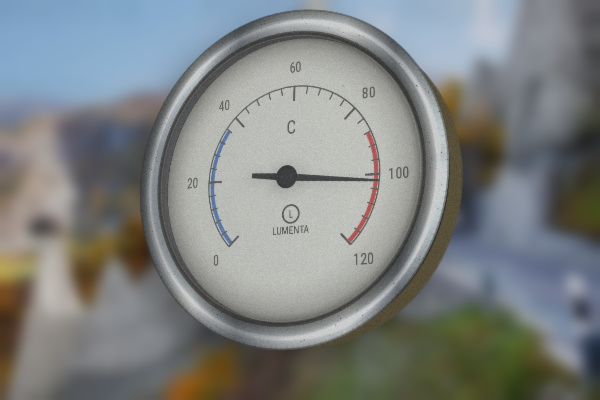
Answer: 102 °C
